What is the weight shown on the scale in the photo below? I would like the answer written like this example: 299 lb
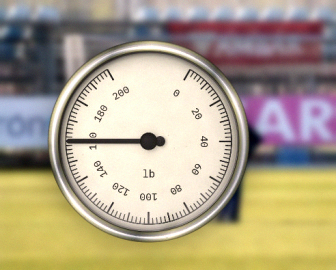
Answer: 160 lb
